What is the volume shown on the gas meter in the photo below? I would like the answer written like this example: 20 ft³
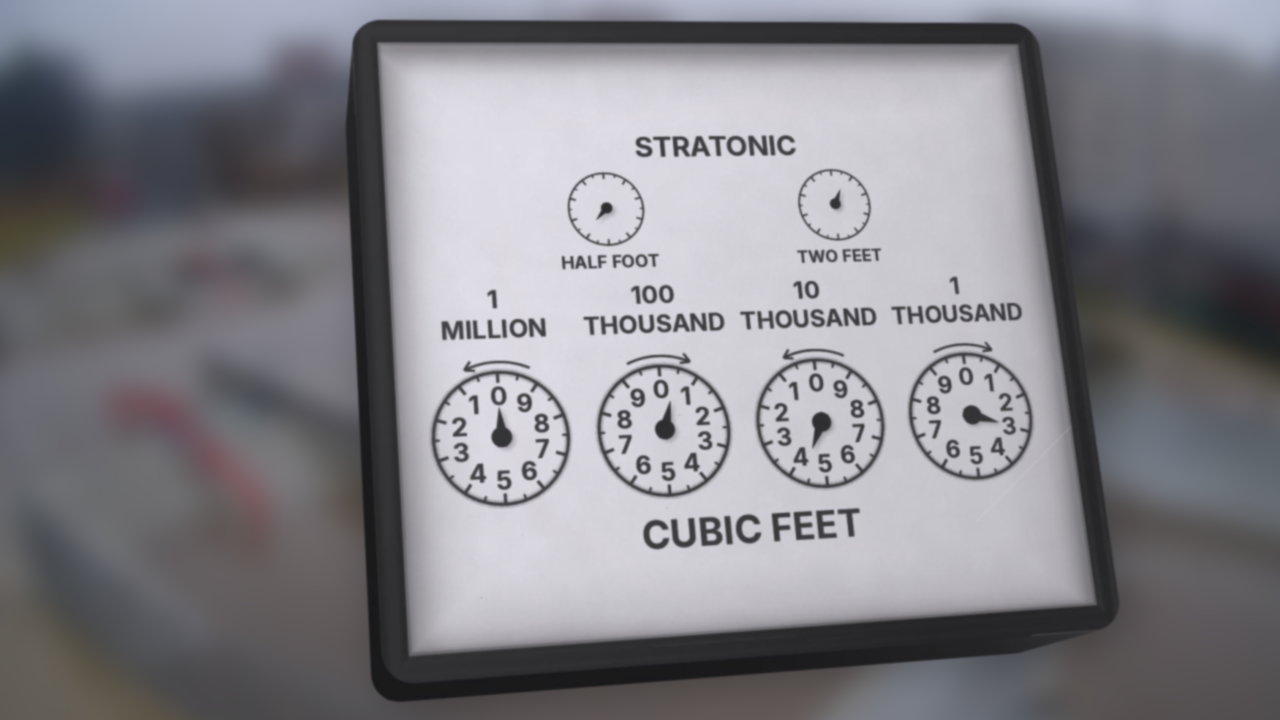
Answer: 4300 ft³
